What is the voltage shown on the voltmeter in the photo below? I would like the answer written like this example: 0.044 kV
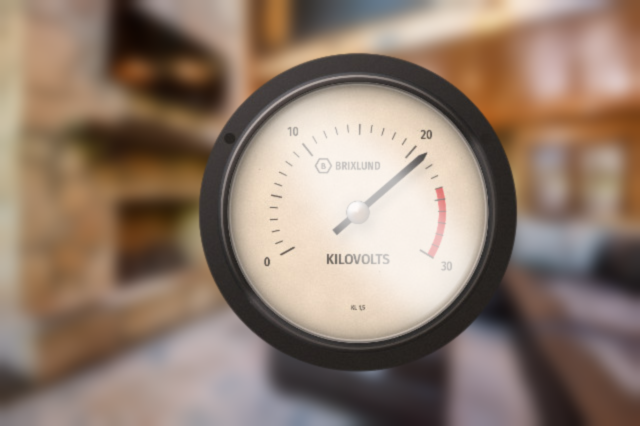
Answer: 21 kV
